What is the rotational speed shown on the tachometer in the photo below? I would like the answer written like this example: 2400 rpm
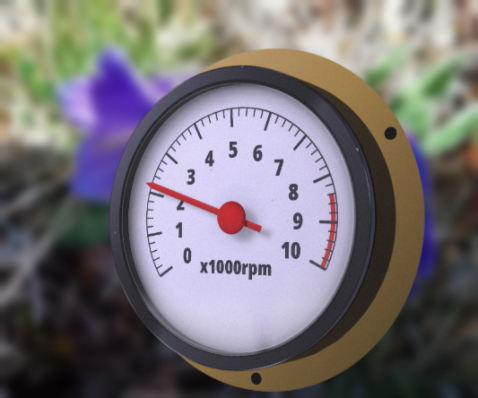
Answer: 2200 rpm
